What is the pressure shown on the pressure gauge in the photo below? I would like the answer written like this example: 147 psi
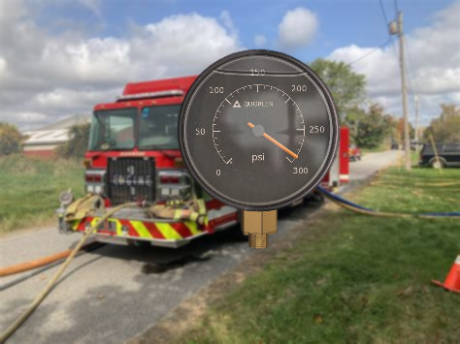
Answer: 290 psi
